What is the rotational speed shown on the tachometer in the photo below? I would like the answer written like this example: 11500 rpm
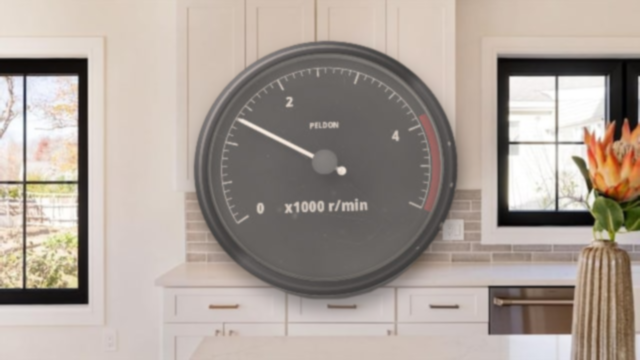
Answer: 1300 rpm
